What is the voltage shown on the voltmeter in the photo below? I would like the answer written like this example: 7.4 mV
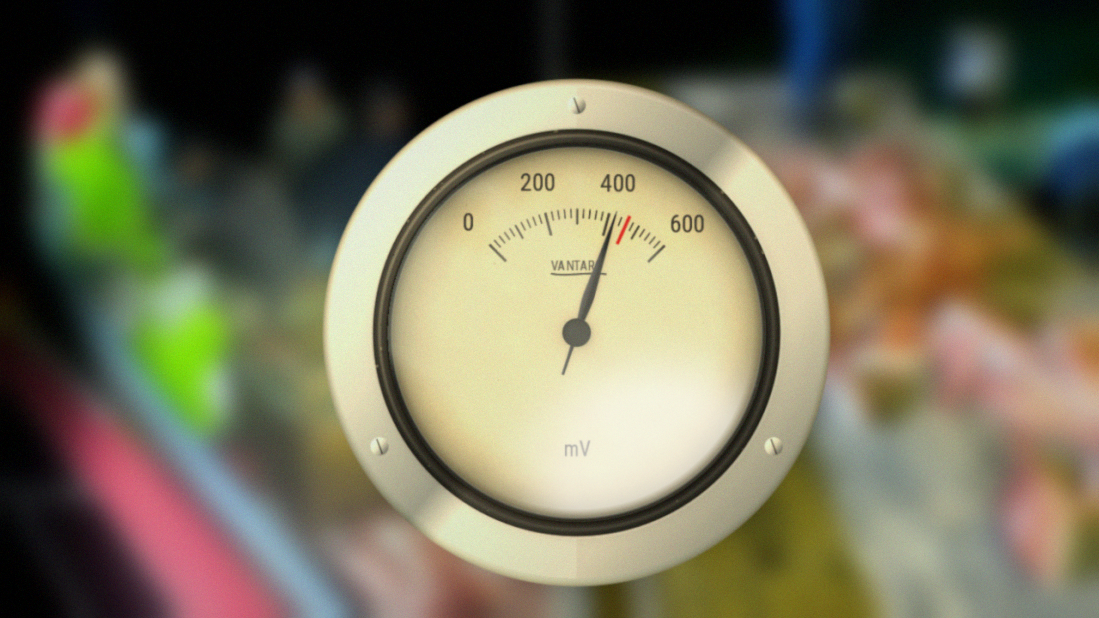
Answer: 420 mV
